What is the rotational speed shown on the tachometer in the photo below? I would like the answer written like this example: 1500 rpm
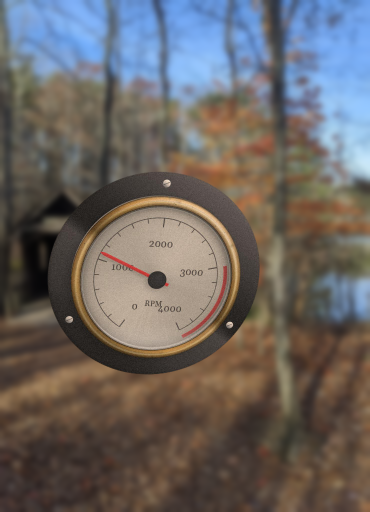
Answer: 1100 rpm
